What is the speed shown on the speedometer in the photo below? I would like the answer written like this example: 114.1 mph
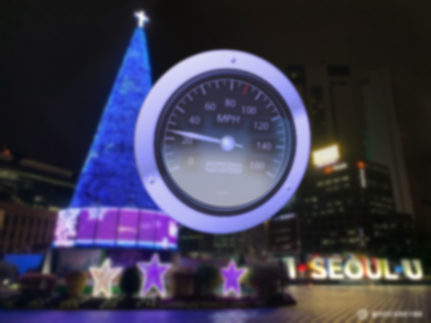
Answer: 25 mph
